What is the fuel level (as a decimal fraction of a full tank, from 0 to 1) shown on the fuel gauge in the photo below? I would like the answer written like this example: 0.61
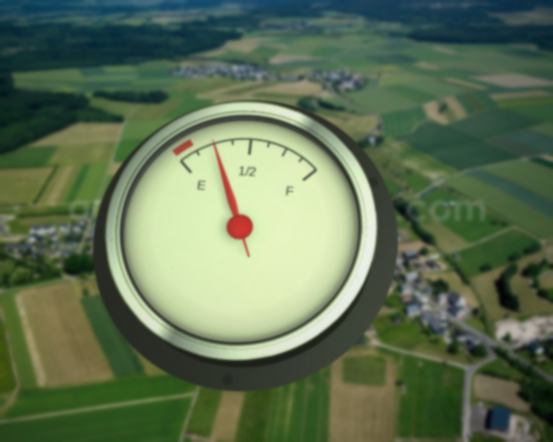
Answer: 0.25
